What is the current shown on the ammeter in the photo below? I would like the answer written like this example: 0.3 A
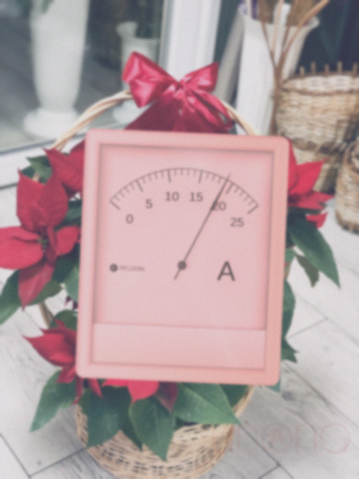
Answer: 19 A
